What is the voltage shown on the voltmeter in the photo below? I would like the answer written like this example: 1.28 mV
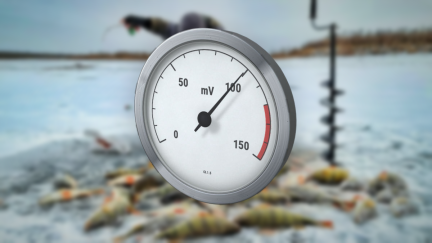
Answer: 100 mV
